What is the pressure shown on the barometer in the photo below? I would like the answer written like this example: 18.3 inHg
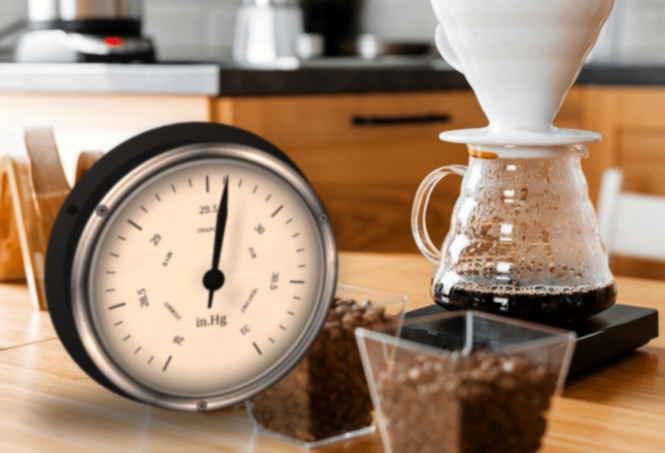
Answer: 29.6 inHg
